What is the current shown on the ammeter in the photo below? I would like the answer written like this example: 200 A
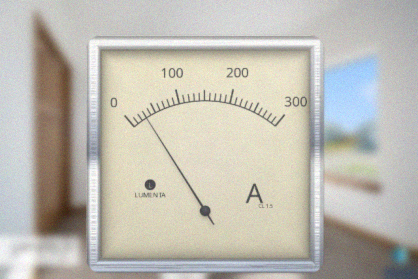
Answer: 30 A
